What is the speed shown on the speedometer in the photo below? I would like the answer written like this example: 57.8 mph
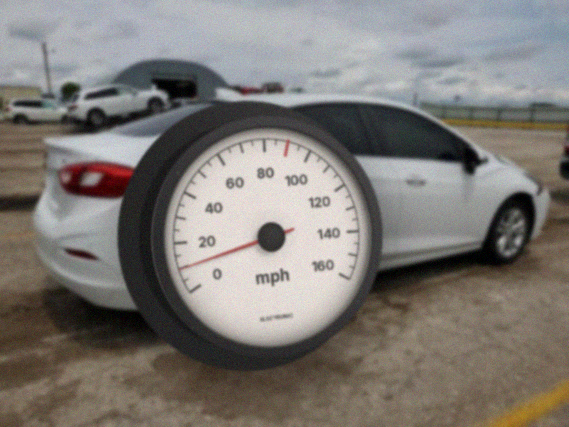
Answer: 10 mph
